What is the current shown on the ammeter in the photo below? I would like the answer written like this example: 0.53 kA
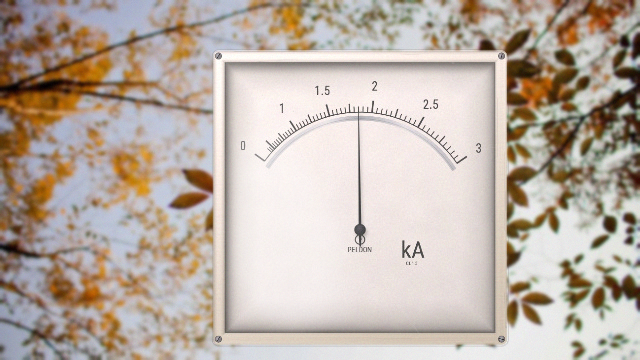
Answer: 1.85 kA
